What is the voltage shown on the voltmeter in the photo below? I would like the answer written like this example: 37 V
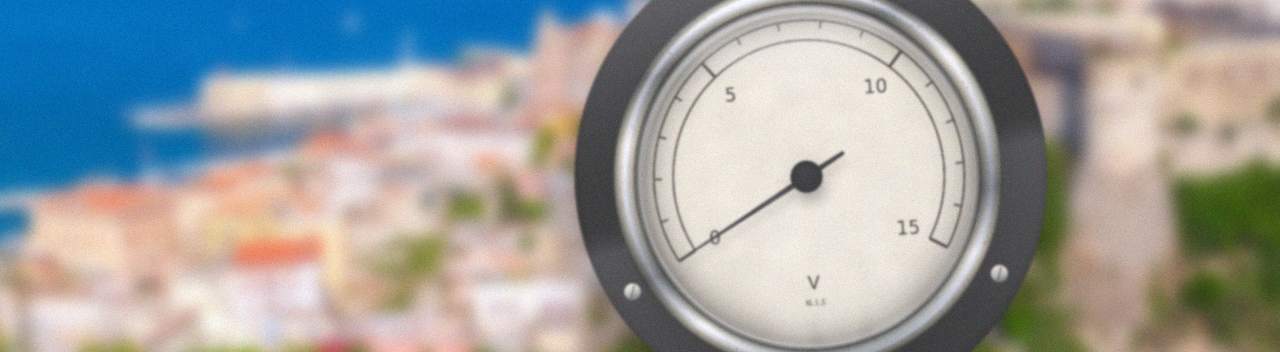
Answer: 0 V
